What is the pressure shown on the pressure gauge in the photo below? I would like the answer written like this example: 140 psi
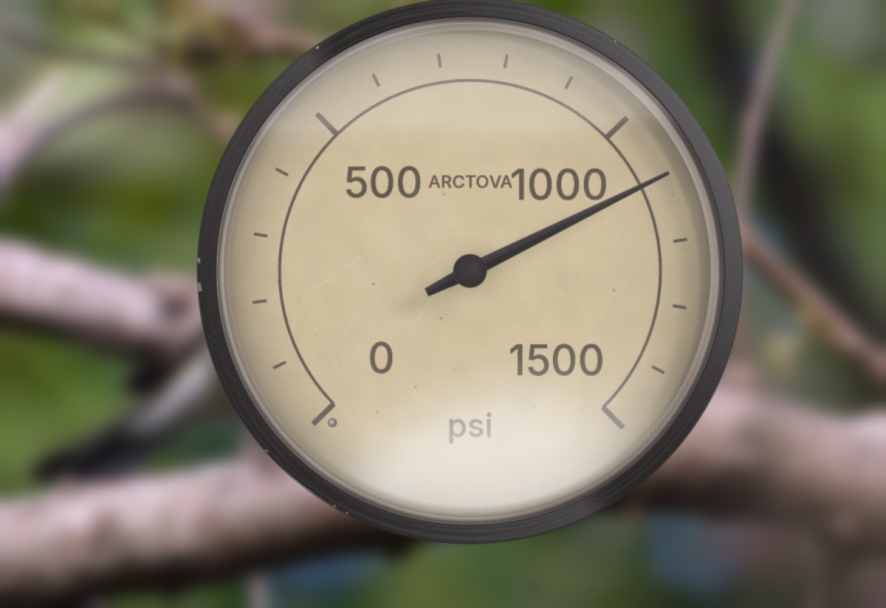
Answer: 1100 psi
